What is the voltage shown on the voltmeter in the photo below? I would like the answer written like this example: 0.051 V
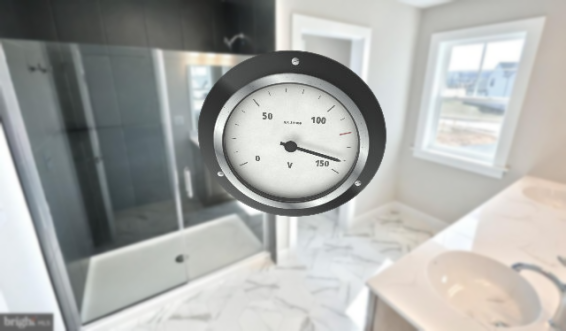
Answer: 140 V
